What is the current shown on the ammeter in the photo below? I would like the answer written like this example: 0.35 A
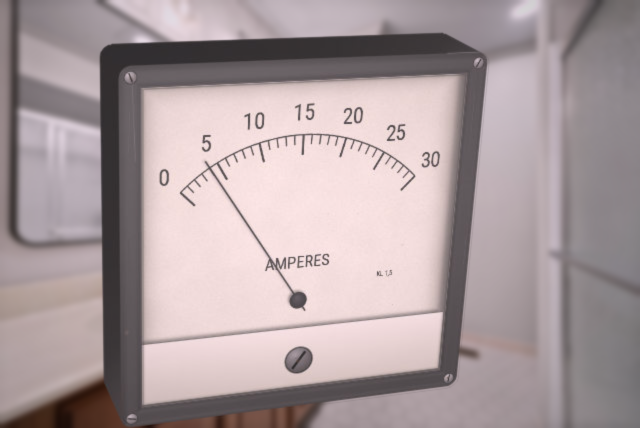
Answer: 4 A
